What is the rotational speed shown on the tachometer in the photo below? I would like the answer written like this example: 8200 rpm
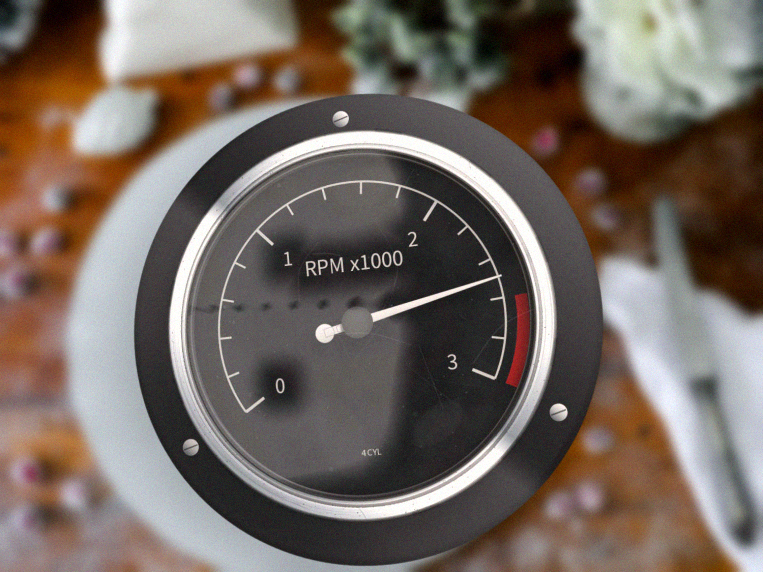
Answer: 2500 rpm
